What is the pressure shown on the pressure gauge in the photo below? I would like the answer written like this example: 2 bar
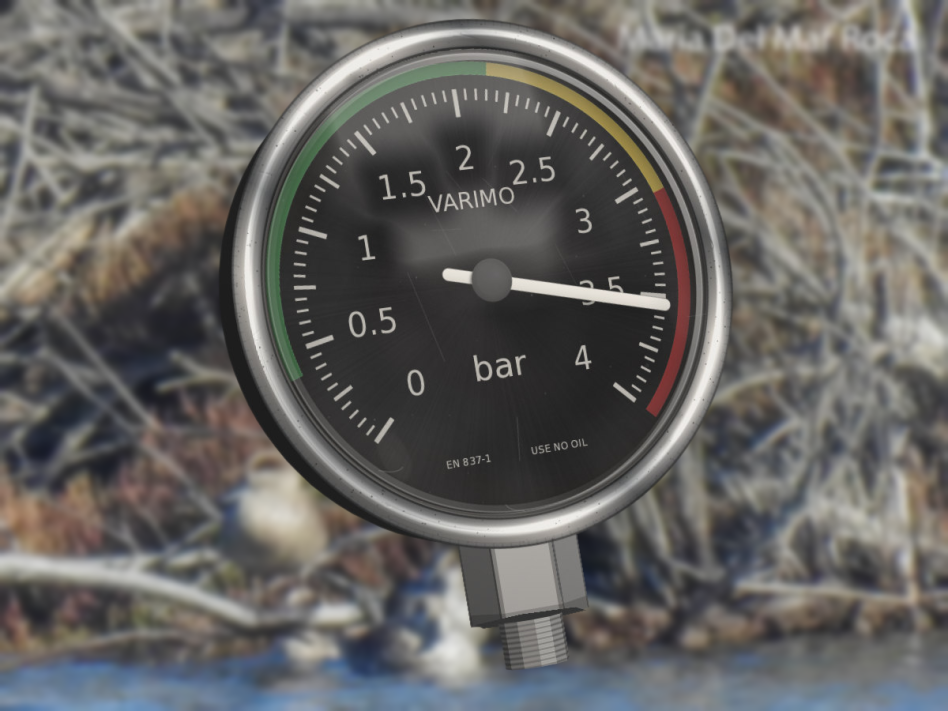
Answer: 3.55 bar
